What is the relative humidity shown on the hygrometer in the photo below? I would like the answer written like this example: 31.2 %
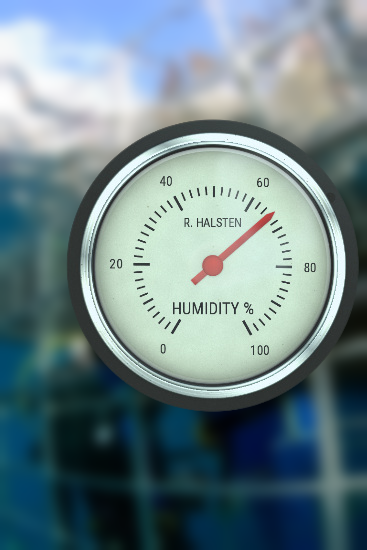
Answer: 66 %
